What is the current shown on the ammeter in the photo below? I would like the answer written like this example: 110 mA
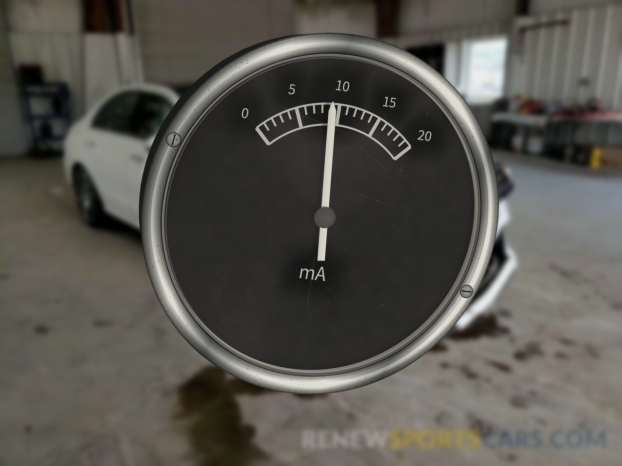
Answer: 9 mA
